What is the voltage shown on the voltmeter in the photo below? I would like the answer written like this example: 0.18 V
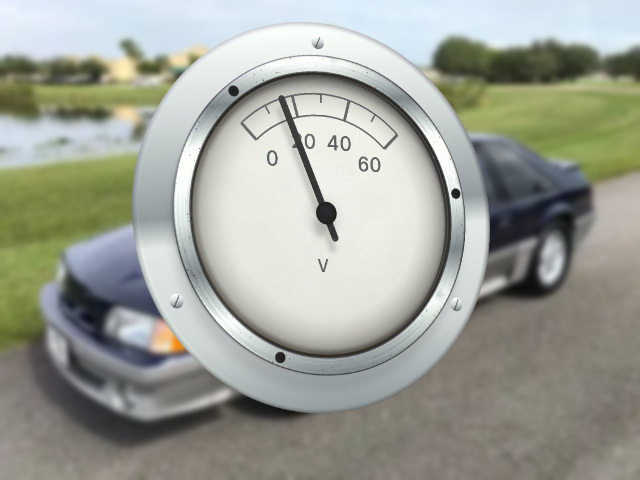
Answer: 15 V
